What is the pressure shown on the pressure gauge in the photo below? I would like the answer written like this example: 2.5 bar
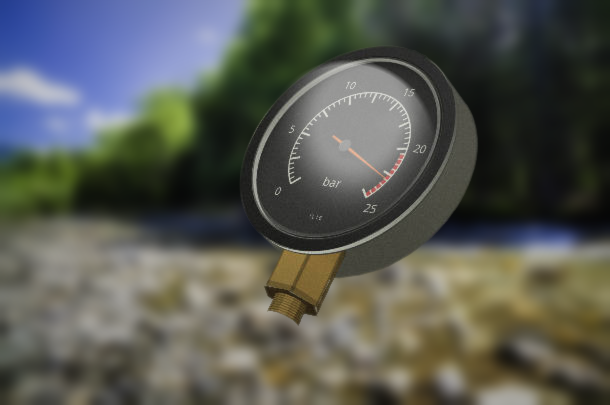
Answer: 23 bar
